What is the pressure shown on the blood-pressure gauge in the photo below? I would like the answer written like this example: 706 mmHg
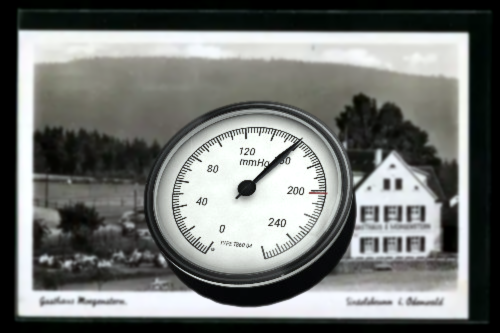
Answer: 160 mmHg
